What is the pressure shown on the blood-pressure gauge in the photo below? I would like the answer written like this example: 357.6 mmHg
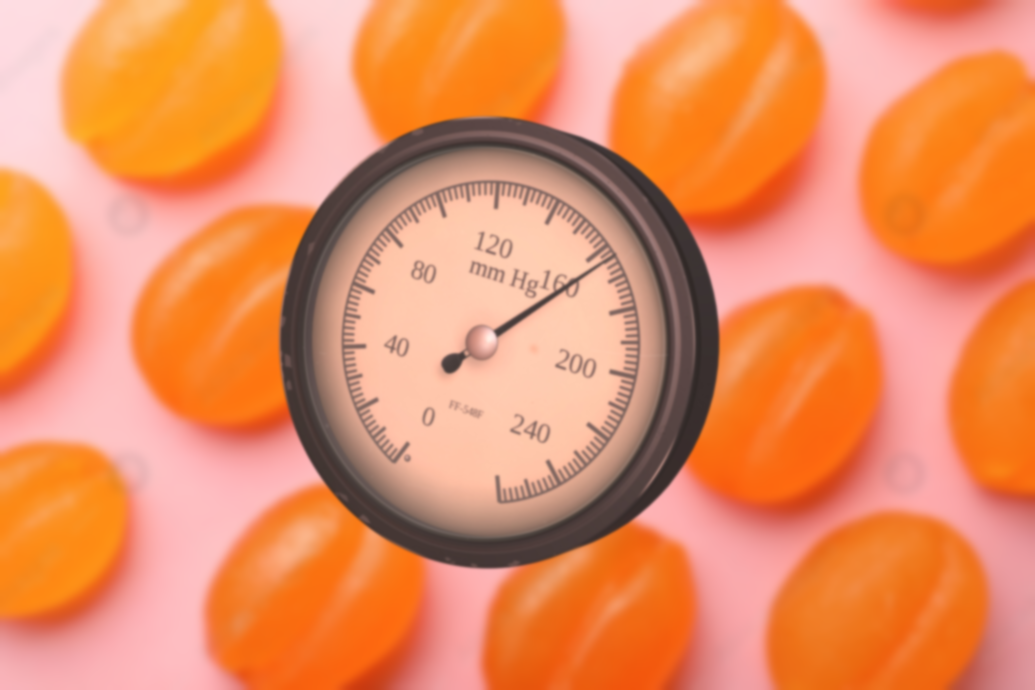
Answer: 164 mmHg
